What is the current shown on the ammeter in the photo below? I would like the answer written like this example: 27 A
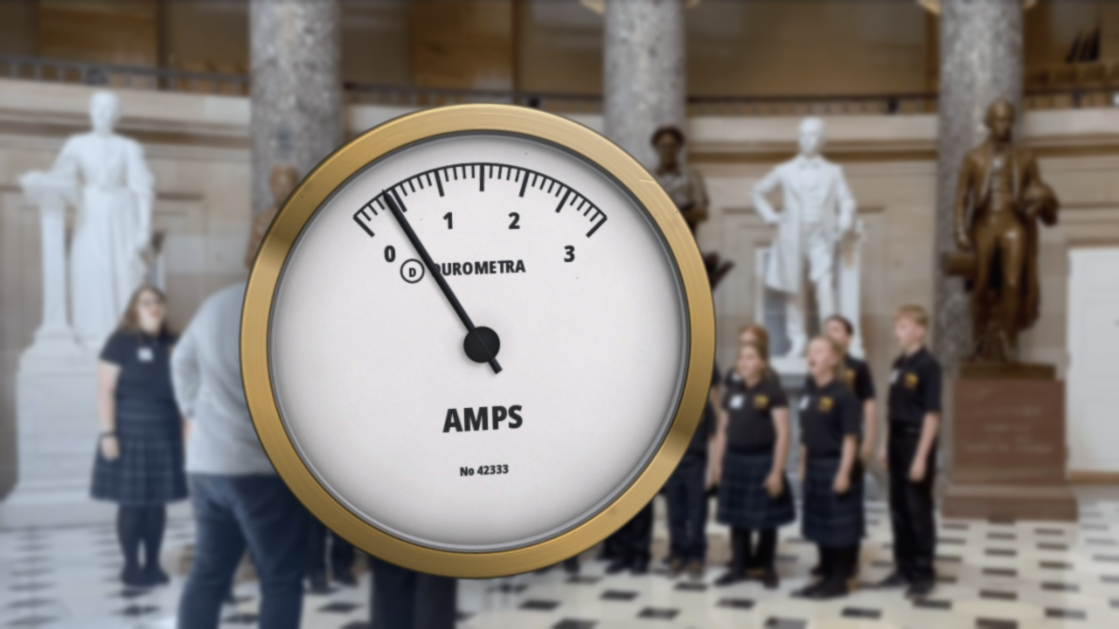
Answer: 0.4 A
